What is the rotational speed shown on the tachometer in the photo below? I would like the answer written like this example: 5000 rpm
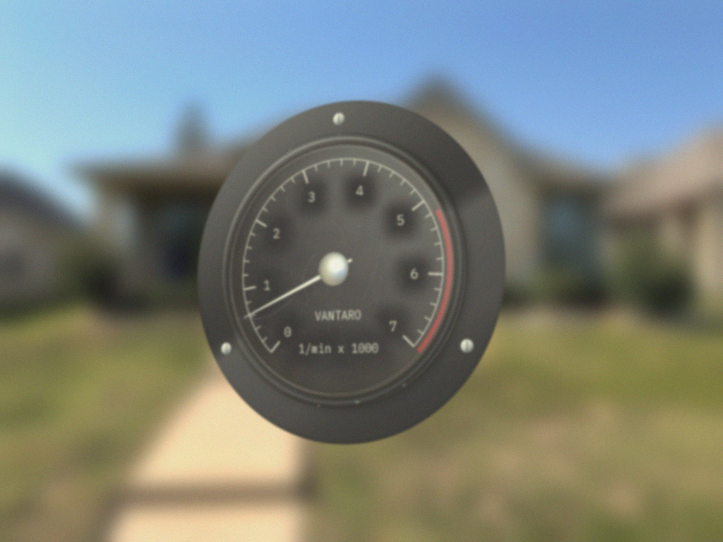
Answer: 600 rpm
